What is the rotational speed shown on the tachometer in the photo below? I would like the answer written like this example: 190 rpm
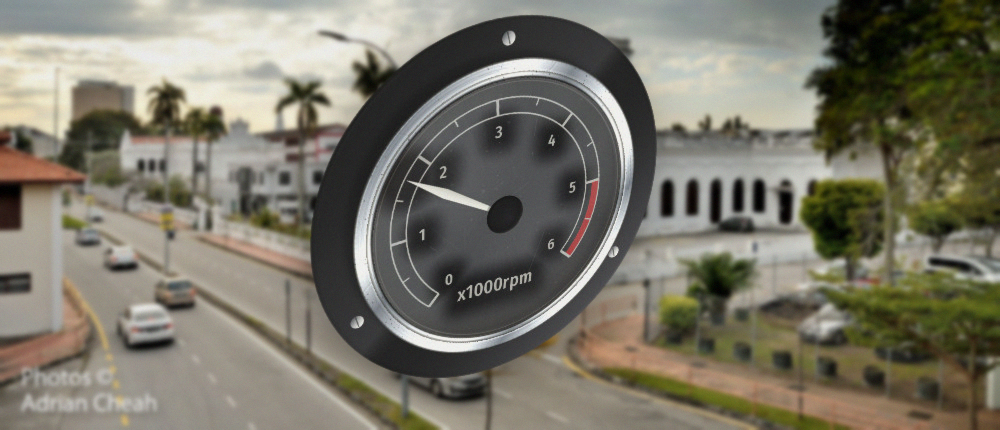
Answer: 1750 rpm
